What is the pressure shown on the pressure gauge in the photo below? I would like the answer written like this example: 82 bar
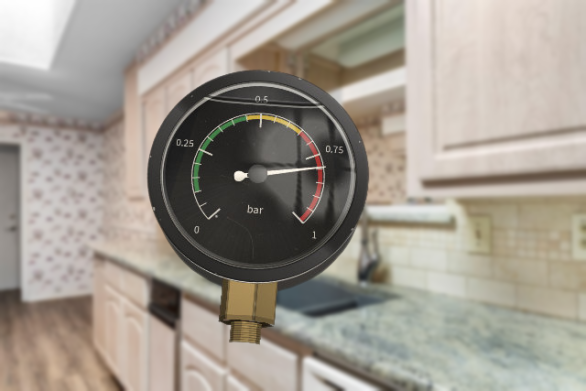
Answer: 0.8 bar
